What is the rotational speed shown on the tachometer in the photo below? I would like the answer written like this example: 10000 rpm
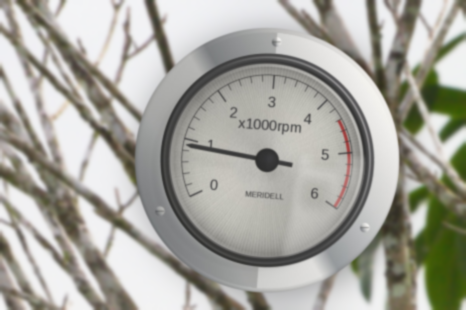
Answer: 900 rpm
